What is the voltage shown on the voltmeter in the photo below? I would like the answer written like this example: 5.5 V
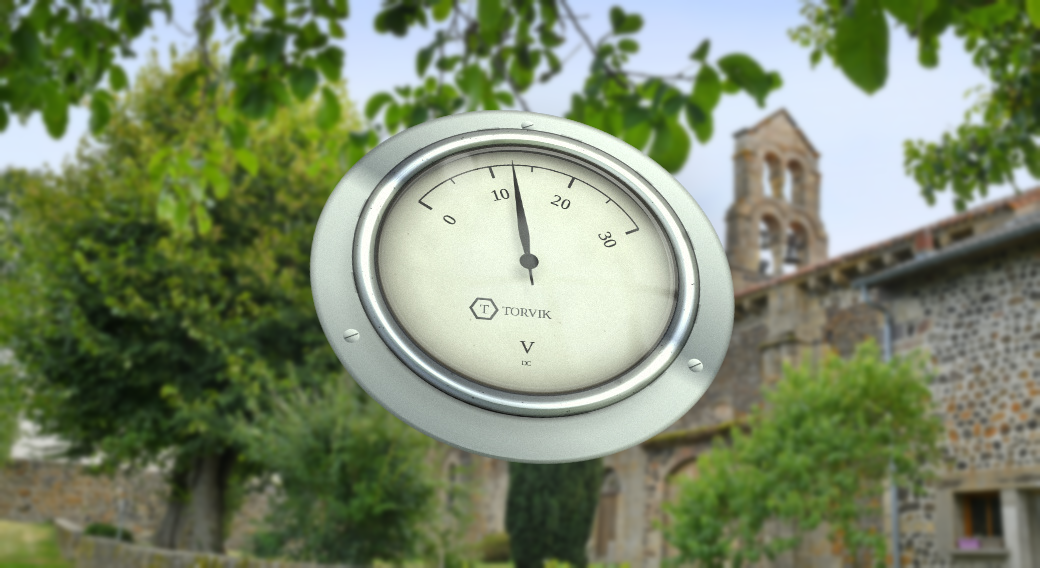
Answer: 12.5 V
